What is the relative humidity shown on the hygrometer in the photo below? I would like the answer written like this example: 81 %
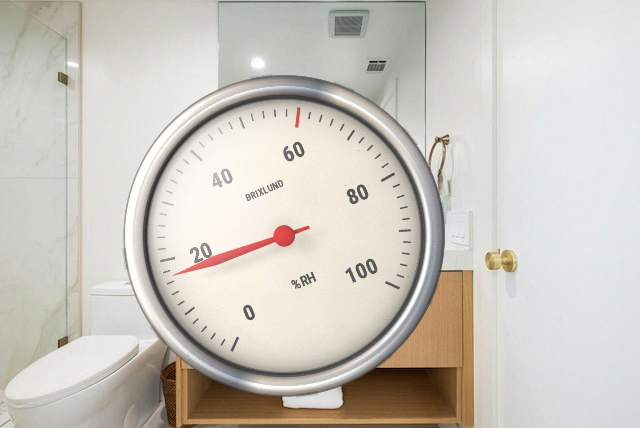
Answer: 17 %
